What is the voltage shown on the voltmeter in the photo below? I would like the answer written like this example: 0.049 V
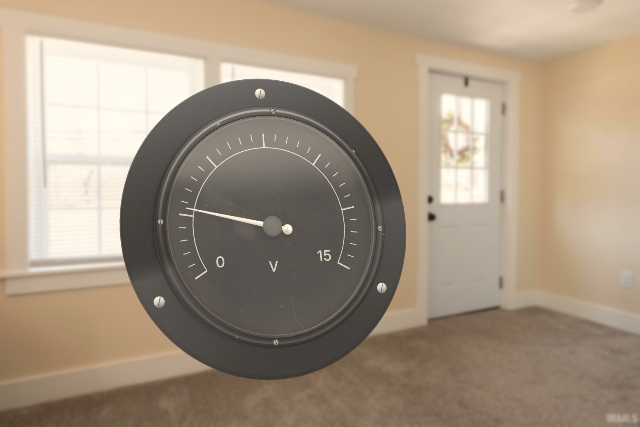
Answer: 2.75 V
